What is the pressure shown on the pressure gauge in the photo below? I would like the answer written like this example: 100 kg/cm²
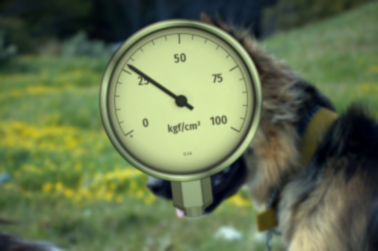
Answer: 27.5 kg/cm²
